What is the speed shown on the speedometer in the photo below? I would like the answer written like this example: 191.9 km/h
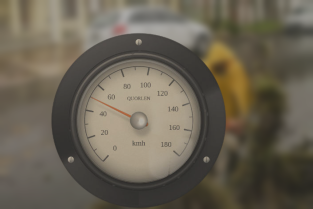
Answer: 50 km/h
